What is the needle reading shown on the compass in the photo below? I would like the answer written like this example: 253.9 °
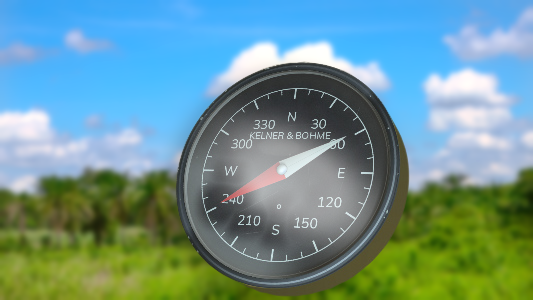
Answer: 240 °
